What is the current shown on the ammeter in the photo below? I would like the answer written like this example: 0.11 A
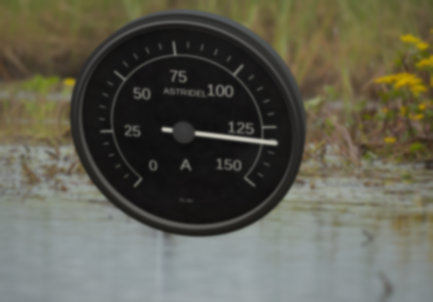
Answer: 130 A
